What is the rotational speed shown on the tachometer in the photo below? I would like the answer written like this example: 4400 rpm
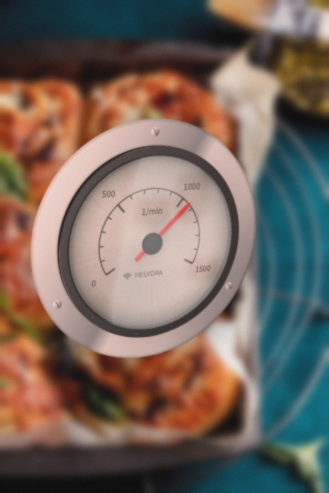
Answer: 1050 rpm
